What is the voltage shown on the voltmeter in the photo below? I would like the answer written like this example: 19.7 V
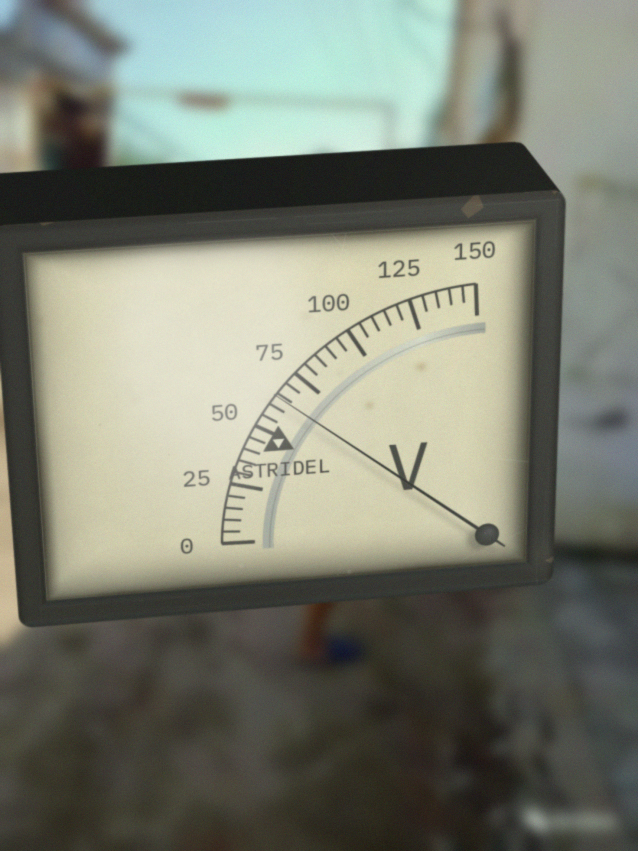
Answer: 65 V
